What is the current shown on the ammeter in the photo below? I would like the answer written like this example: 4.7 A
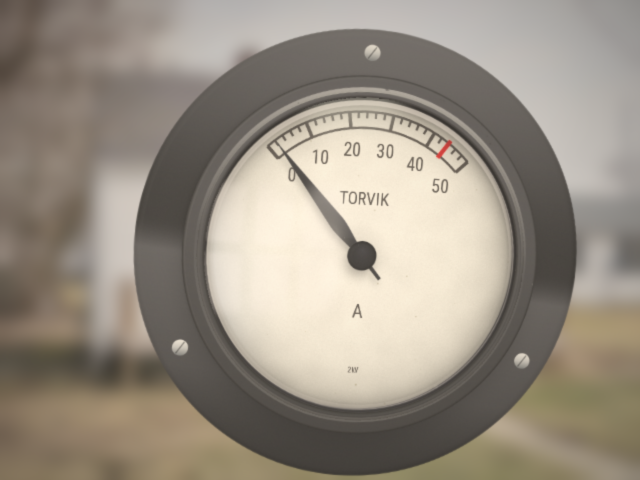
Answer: 2 A
